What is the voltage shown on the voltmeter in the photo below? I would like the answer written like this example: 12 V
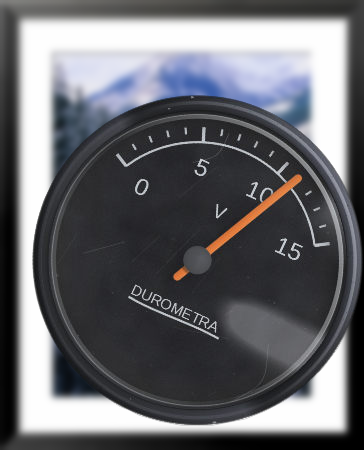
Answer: 11 V
